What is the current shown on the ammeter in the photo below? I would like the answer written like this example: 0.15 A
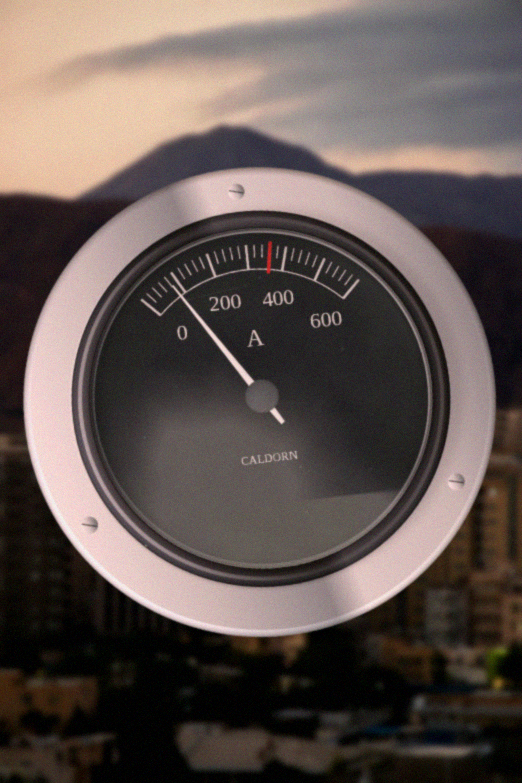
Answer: 80 A
